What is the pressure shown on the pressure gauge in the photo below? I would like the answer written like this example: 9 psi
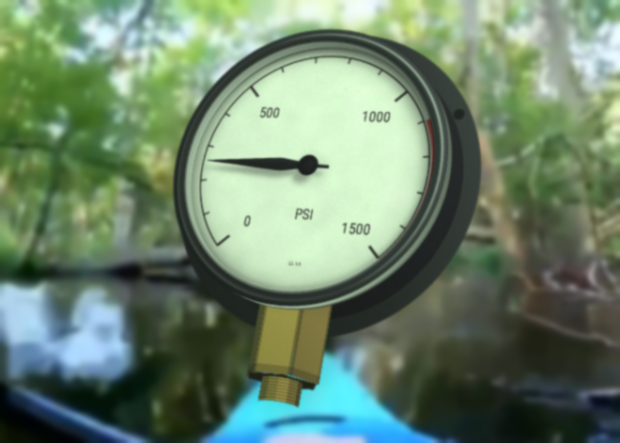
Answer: 250 psi
